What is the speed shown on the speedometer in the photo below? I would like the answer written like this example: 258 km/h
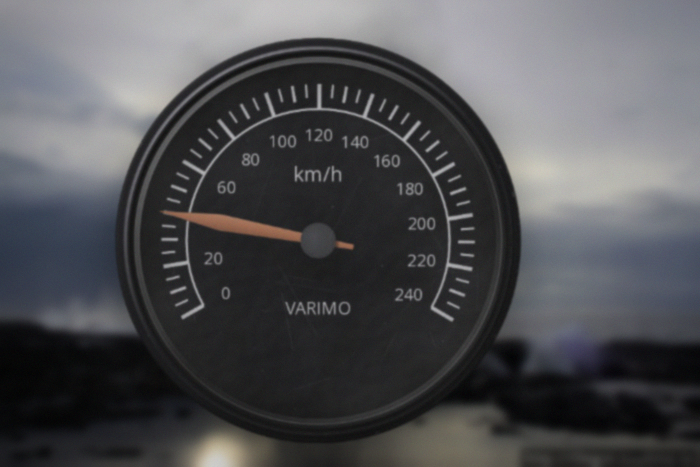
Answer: 40 km/h
